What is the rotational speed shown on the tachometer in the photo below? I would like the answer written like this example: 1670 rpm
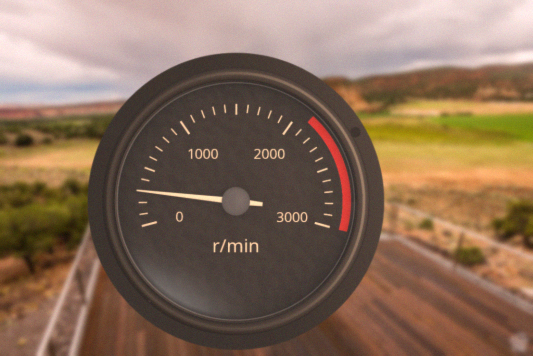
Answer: 300 rpm
